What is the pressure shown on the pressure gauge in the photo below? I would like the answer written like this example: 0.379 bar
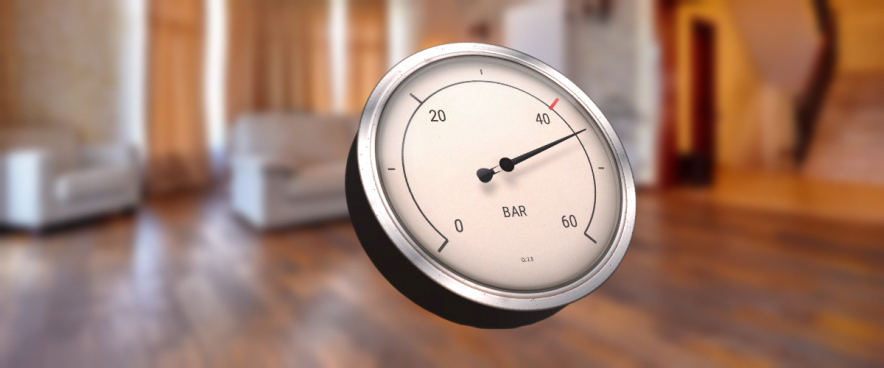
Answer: 45 bar
